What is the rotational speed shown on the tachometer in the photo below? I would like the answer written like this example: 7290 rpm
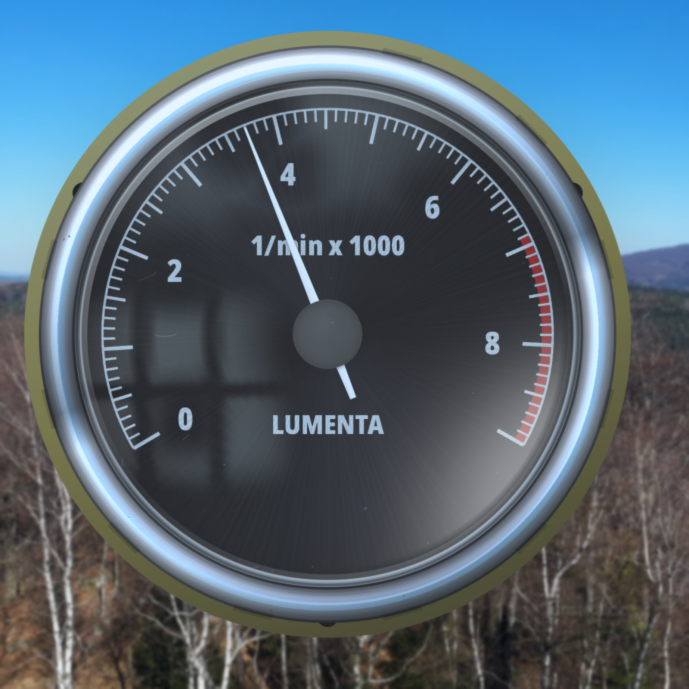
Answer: 3700 rpm
